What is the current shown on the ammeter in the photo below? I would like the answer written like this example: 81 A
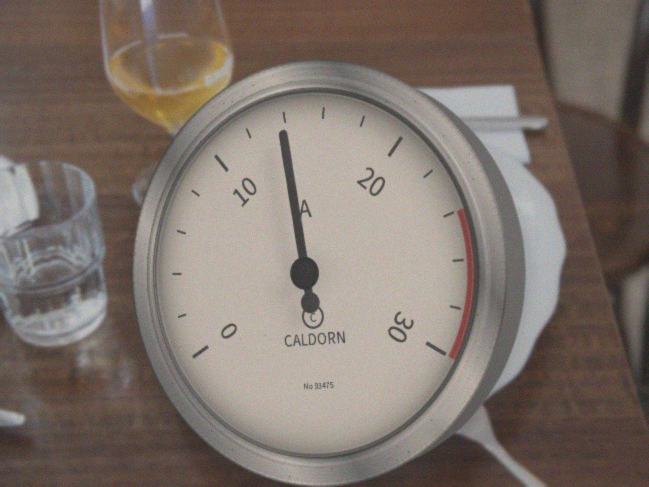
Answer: 14 A
